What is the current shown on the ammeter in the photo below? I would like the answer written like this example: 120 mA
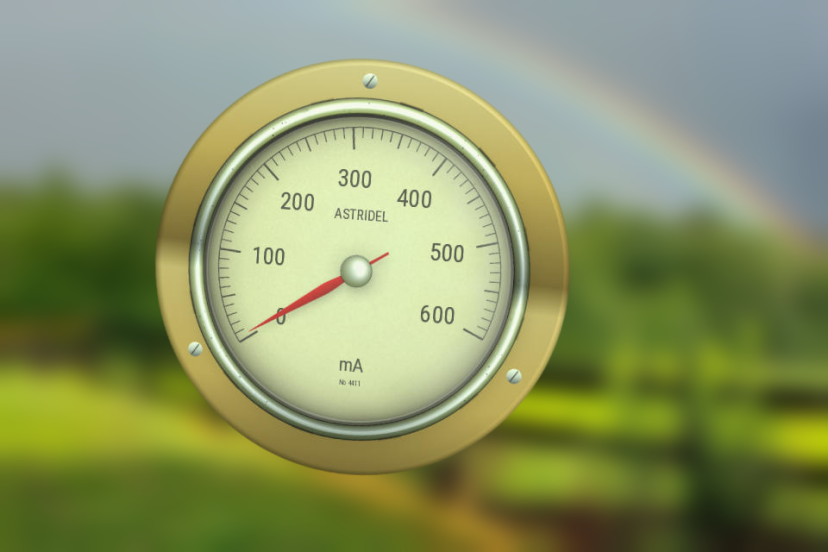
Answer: 5 mA
